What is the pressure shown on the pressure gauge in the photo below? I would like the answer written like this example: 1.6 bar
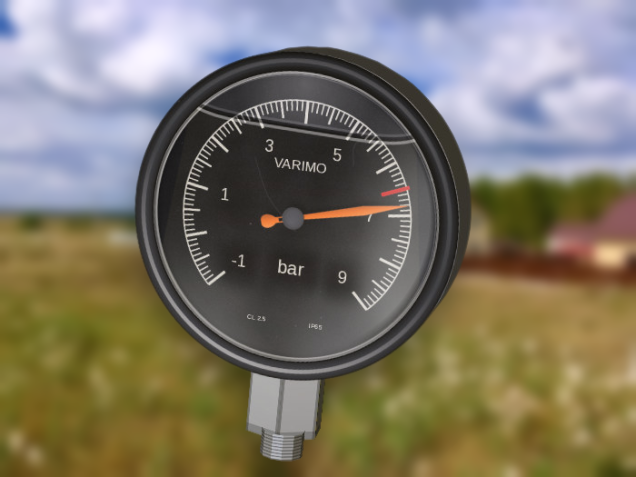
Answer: 6.8 bar
